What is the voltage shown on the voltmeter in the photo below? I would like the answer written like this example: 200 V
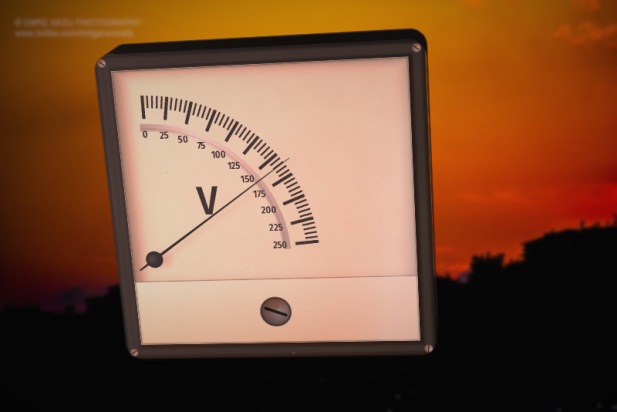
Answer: 160 V
